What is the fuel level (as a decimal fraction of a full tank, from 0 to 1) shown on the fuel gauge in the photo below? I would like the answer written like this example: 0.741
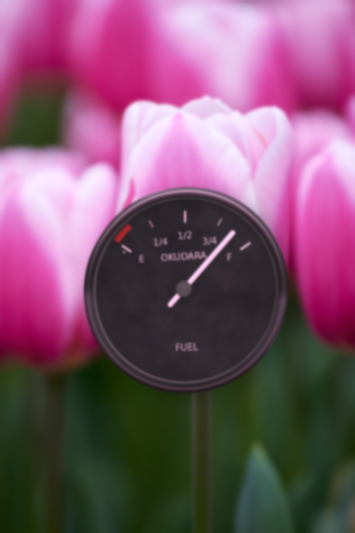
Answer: 0.875
